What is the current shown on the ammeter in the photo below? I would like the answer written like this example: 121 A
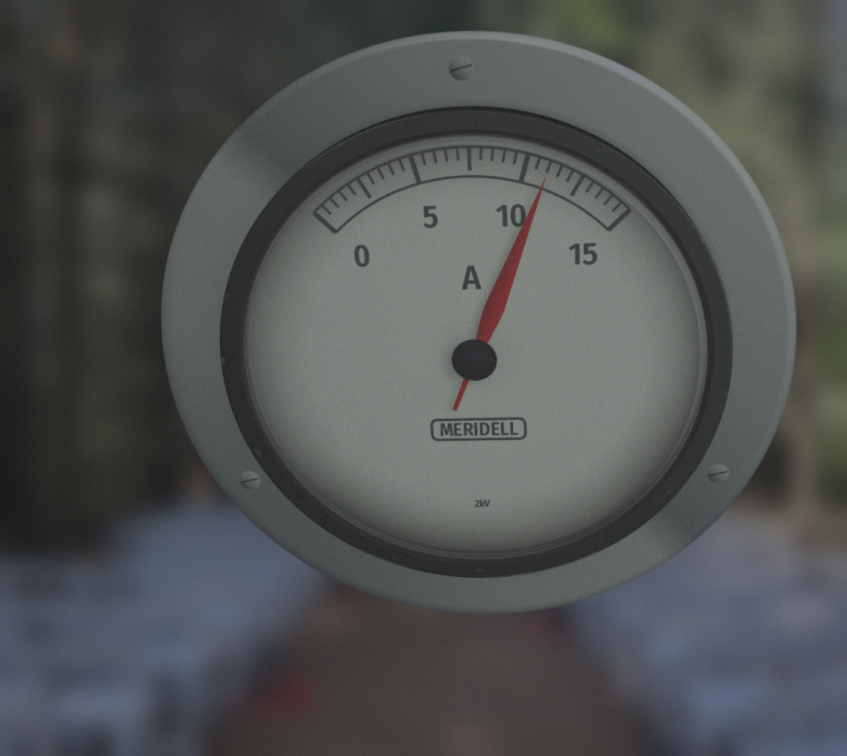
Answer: 11 A
